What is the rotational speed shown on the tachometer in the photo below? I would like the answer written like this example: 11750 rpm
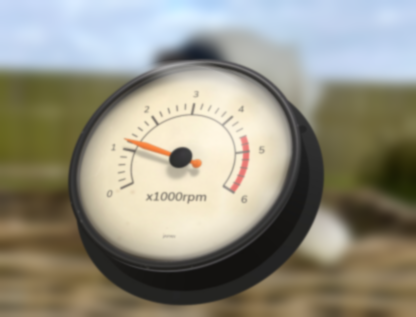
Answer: 1200 rpm
